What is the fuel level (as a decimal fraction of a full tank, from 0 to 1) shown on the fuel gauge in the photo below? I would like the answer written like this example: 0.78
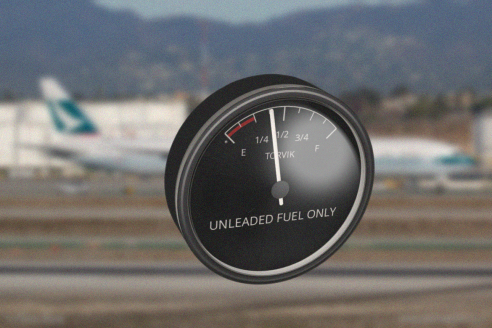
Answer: 0.375
